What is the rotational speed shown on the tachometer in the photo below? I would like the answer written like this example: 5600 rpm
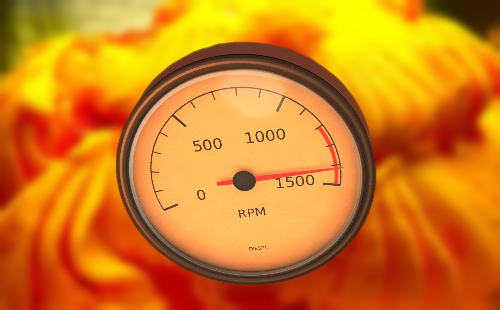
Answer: 1400 rpm
